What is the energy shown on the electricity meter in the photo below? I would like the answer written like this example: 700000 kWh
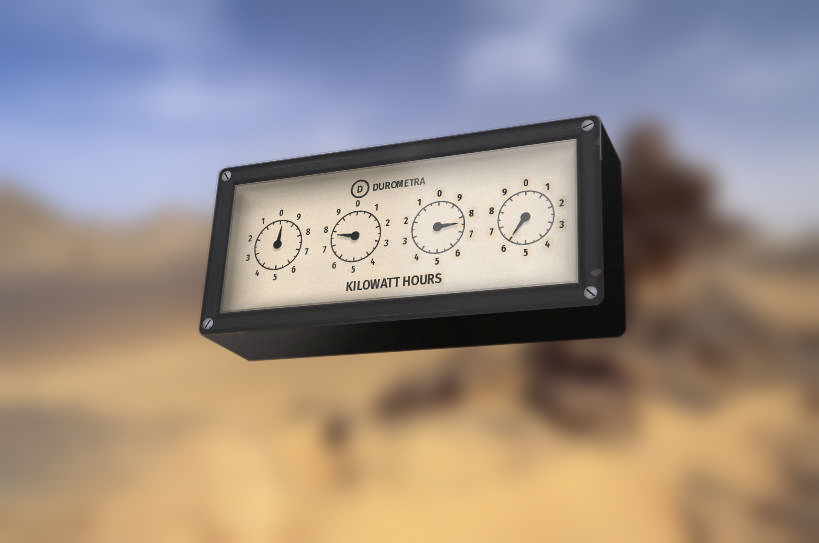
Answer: 9776 kWh
